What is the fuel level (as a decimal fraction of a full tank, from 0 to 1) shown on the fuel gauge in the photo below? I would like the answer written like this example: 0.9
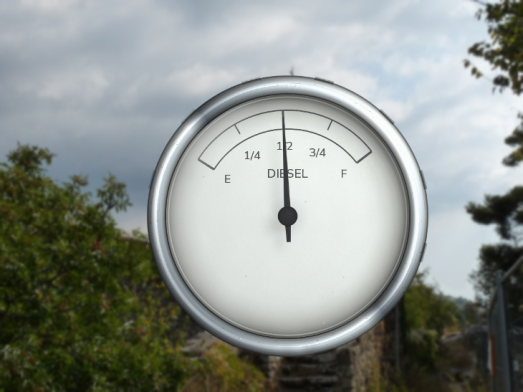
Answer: 0.5
